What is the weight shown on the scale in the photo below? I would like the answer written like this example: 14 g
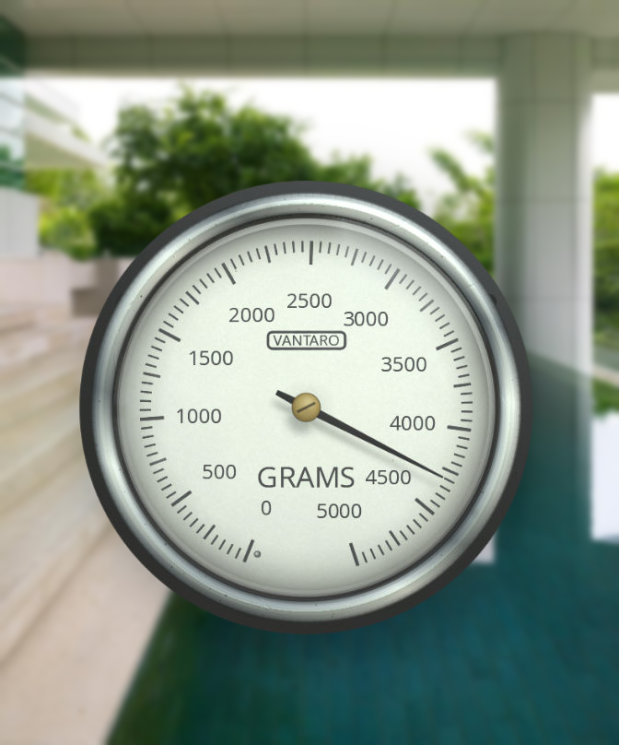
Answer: 4300 g
